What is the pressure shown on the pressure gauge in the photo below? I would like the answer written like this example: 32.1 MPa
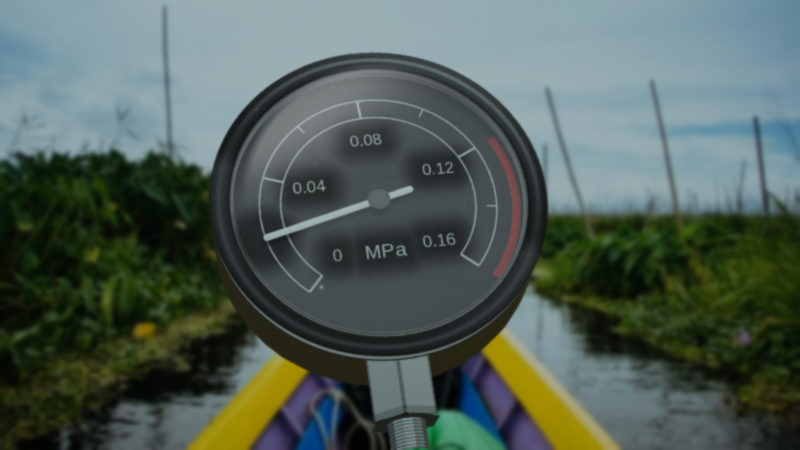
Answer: 0.02 MPa
